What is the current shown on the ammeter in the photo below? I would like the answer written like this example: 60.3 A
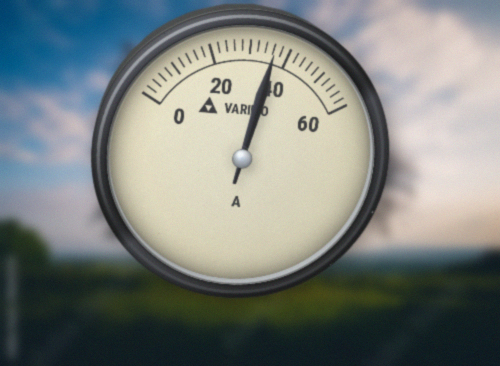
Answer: 36 A
